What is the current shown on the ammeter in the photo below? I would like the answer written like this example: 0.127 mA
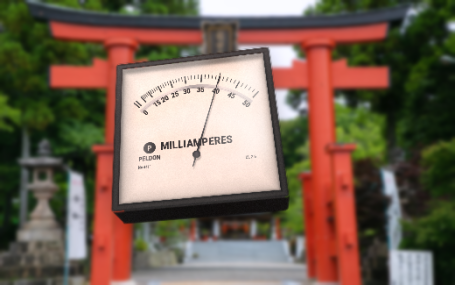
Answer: 40 mA
